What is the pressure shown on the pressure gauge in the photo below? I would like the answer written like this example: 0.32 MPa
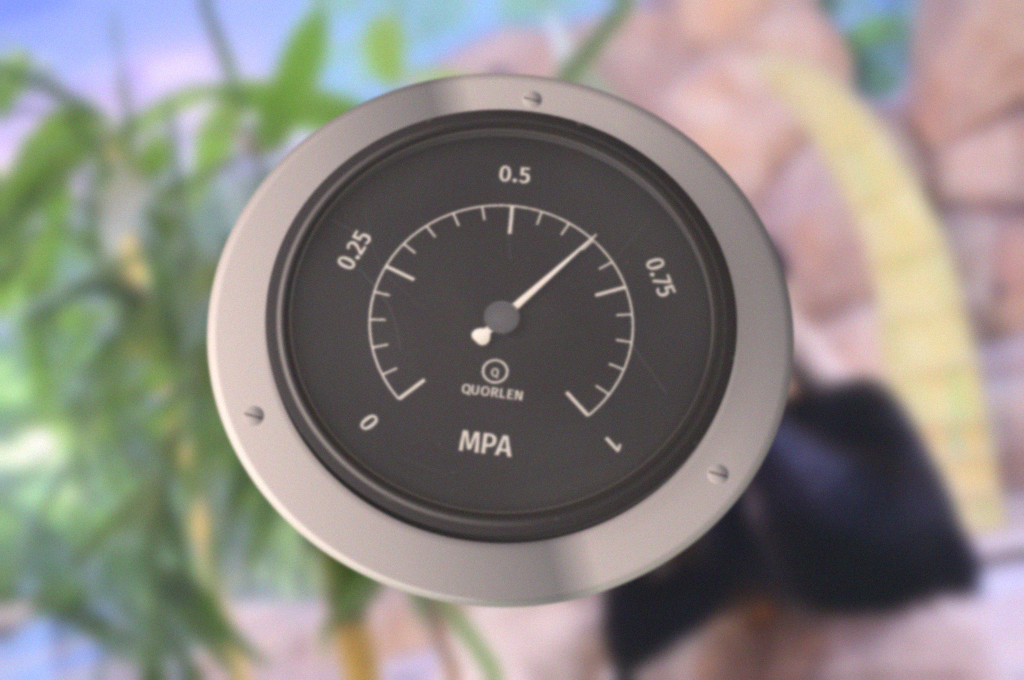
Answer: 0.65 MPa
